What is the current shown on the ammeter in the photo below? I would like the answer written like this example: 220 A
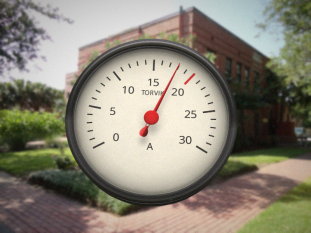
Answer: 18 A
